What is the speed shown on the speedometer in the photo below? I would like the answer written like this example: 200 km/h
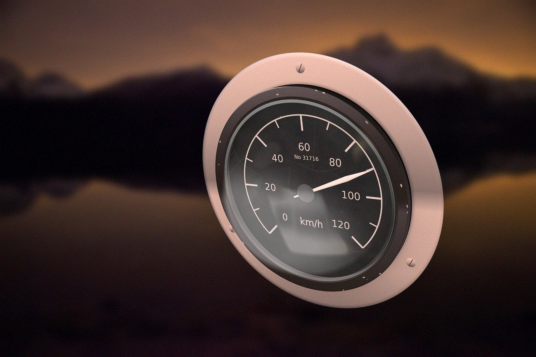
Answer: 90 km/h
